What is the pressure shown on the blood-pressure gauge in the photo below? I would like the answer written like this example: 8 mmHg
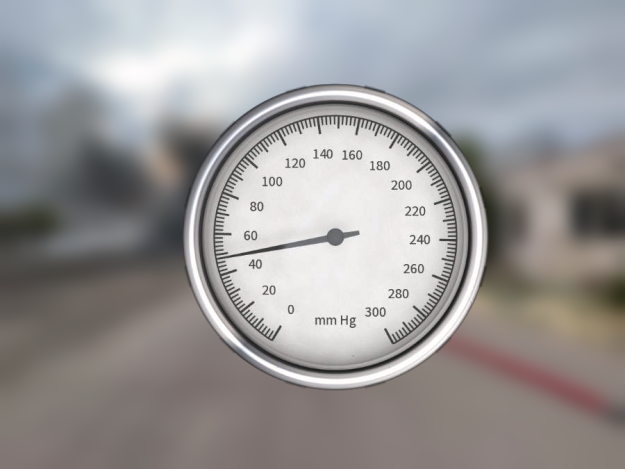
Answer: 48 mmHg
